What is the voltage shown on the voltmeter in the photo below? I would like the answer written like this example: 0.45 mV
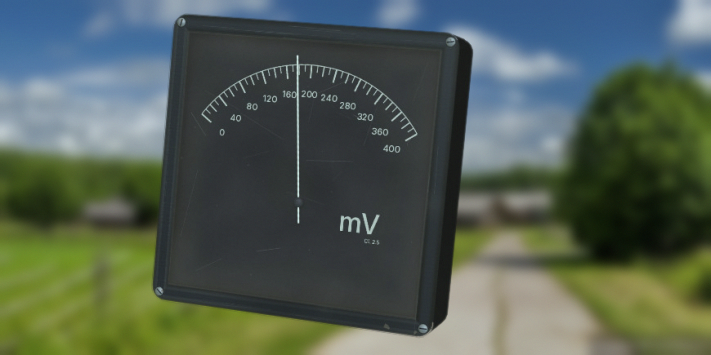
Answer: 180 mV
